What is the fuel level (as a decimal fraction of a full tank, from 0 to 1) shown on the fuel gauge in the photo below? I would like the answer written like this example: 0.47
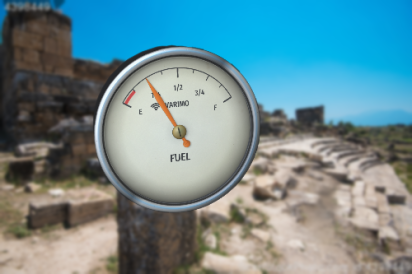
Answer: 0.25
